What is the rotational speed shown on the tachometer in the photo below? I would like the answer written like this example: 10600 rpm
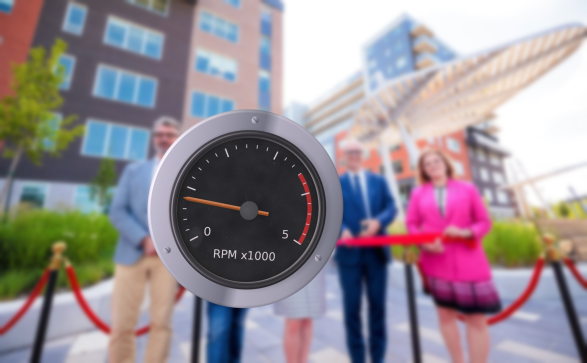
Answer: 800 rpm
